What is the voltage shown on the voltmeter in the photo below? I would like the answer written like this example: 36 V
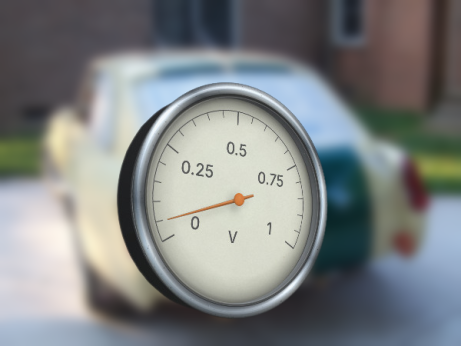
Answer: 0.05 V
